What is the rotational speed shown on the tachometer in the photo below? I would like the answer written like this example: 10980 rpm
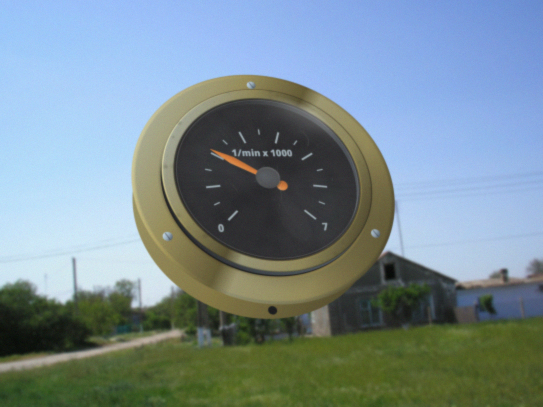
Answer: 2000 rpm
